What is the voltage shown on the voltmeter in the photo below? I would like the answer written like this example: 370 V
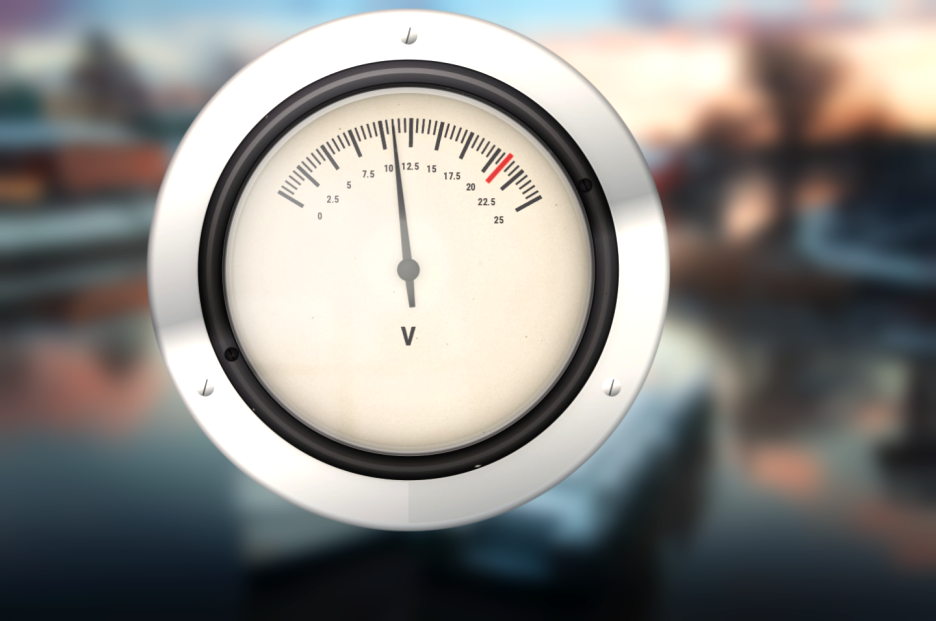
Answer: 11 V
